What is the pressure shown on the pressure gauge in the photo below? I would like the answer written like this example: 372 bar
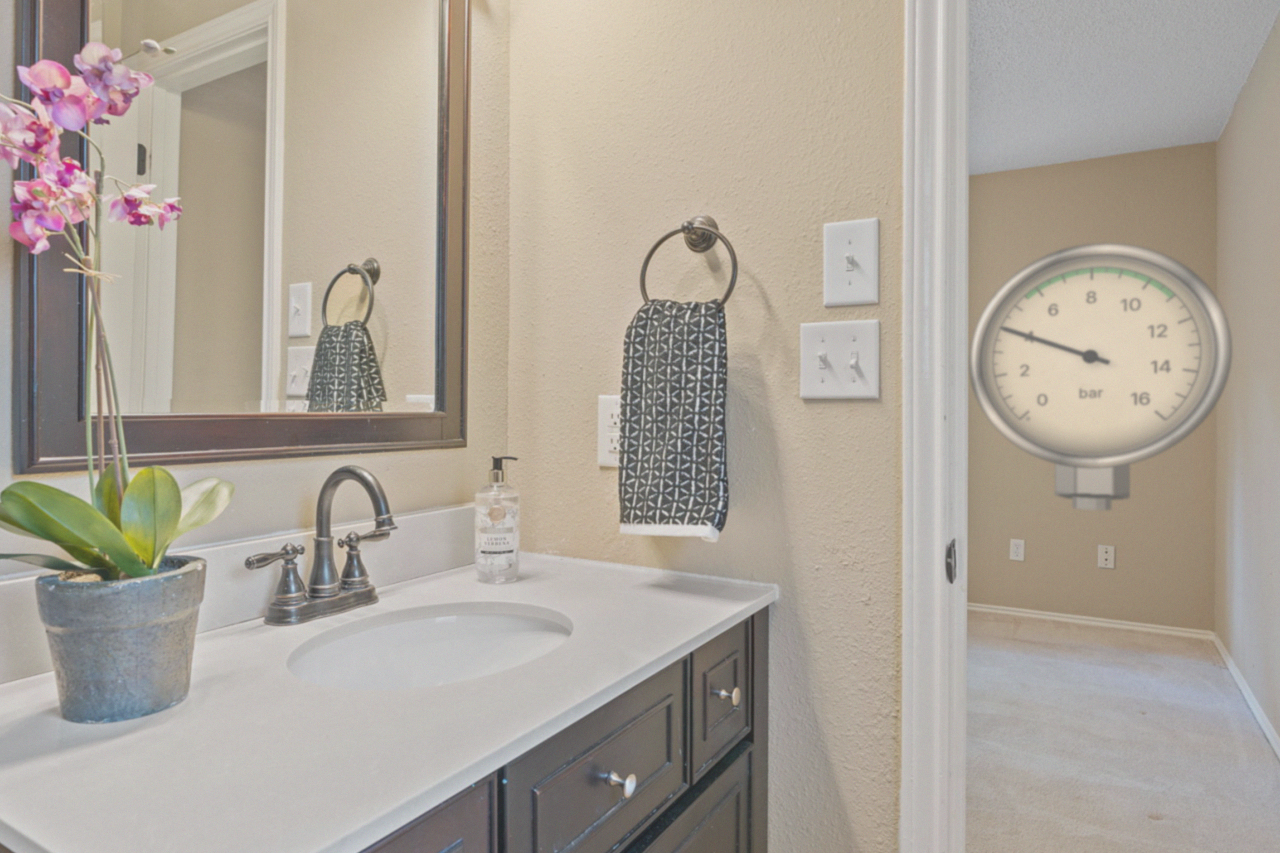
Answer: 4 bar
